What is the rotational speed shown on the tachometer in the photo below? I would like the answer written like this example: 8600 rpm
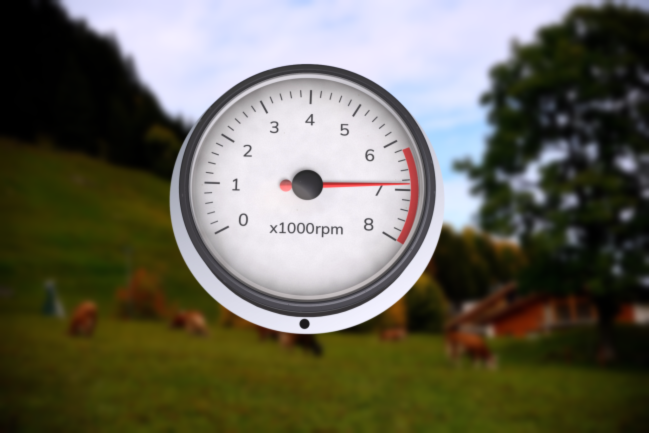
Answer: 6900 rpm
